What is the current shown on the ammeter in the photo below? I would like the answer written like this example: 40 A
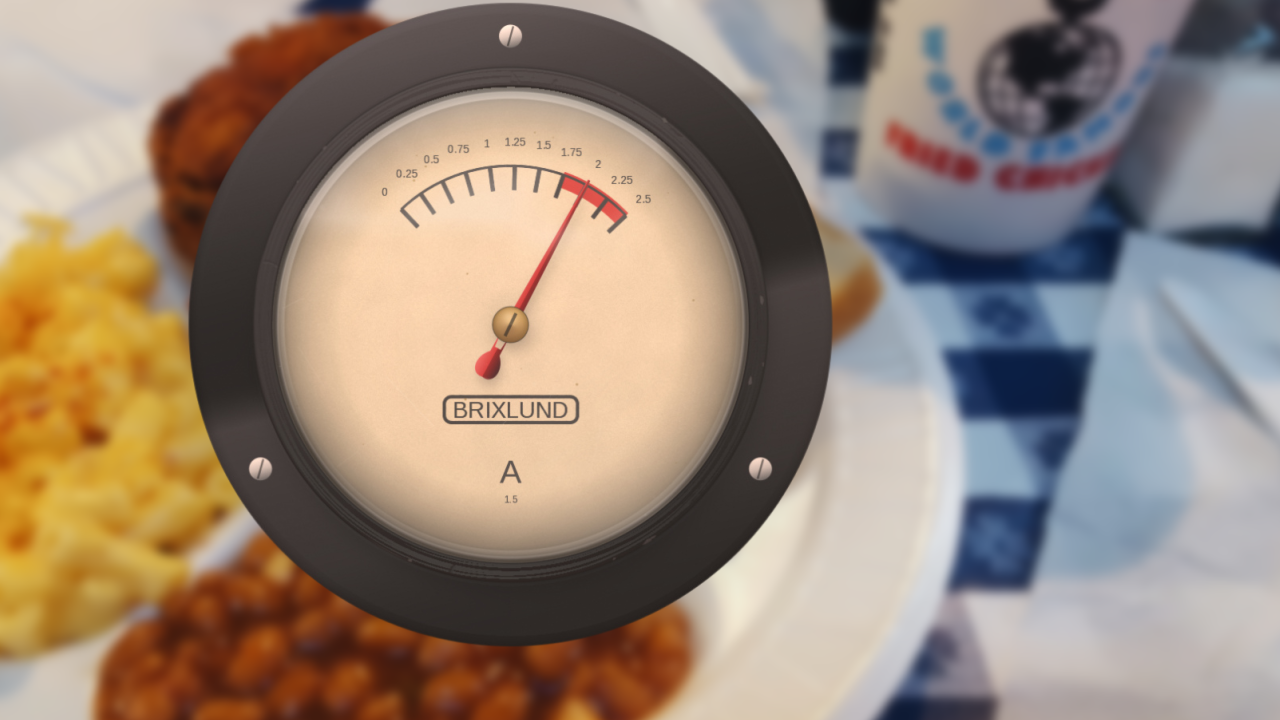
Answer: 2 A
